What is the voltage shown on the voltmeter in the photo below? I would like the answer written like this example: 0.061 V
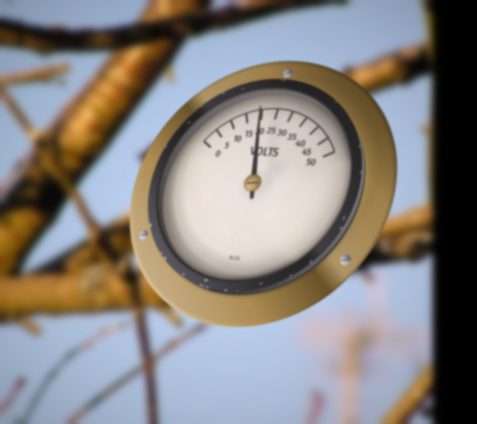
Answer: 20 V
